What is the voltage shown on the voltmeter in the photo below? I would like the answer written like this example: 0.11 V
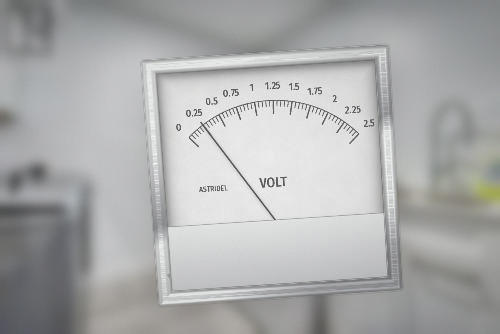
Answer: 0.25 V
